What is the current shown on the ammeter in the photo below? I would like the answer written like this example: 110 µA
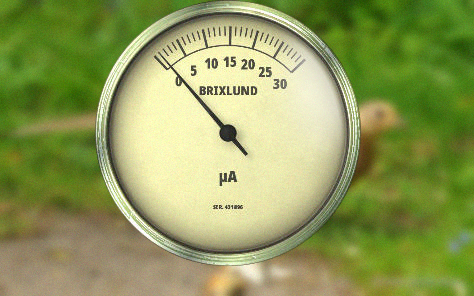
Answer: 1 µA
